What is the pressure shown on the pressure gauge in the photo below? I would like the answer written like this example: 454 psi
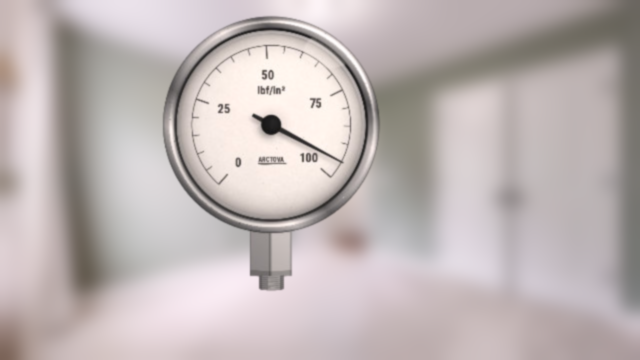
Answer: 95 psi
